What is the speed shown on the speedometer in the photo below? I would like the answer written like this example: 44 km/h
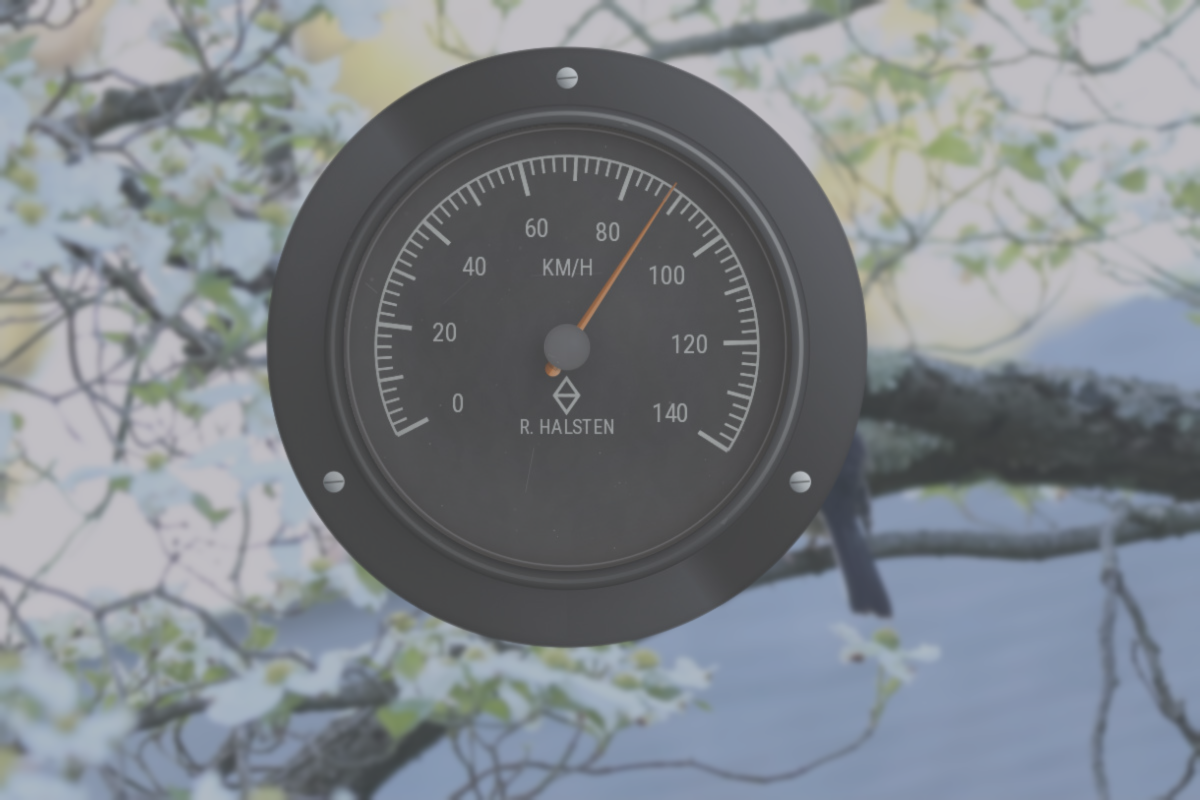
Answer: 88 km/h
